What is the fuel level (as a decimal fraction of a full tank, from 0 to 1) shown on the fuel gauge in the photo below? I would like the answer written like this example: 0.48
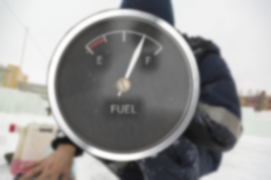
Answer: 0.75
